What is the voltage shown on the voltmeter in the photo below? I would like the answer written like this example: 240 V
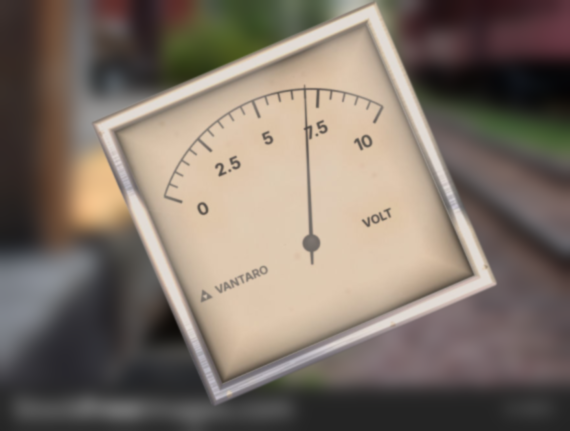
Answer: 7 V
